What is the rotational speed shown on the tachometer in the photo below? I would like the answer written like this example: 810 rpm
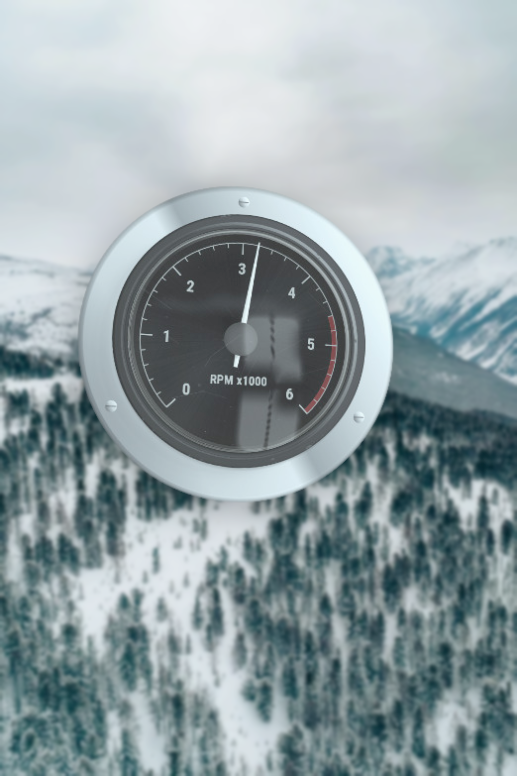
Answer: 3200 rpm
